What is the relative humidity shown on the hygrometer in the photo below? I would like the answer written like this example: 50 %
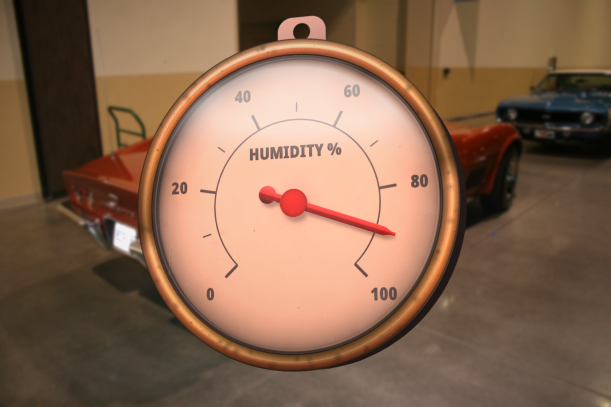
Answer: 90 %
